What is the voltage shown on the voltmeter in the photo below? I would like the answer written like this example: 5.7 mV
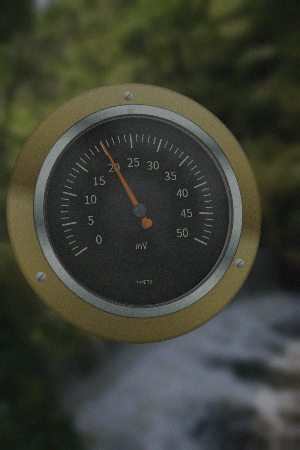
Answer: 20 mV
